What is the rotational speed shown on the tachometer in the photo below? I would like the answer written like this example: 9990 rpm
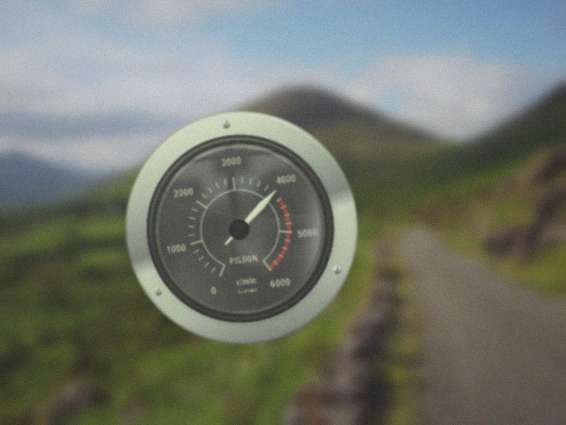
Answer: 4000 rpm
